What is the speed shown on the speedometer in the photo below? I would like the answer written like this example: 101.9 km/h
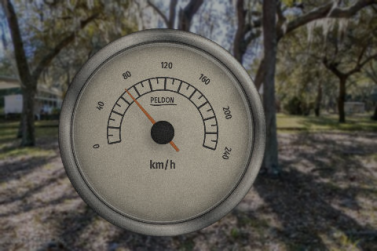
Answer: 70 km/h
